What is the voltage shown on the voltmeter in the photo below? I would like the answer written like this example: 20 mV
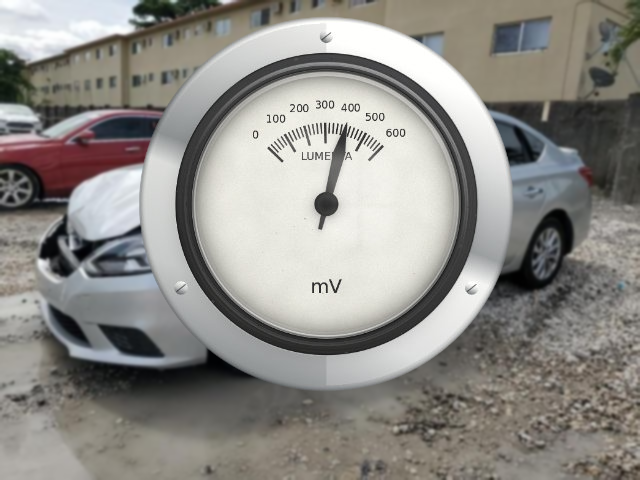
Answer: 400 mV
